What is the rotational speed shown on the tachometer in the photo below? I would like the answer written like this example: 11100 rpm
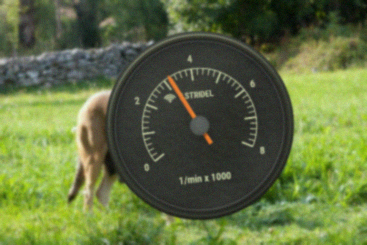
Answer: 3200 rpm
